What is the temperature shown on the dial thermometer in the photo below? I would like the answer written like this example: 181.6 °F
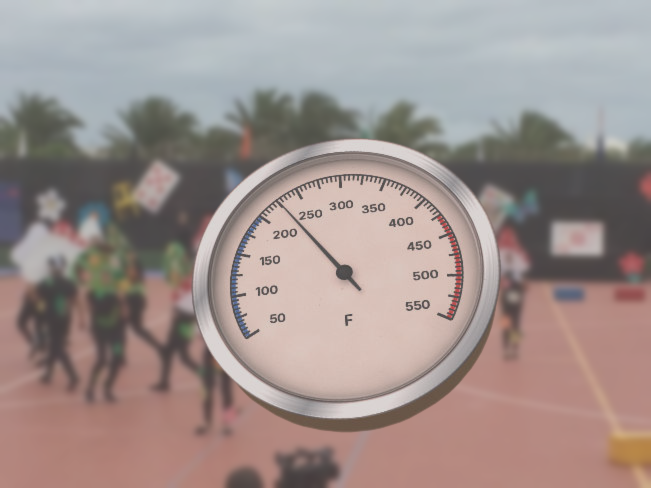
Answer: 225 °F
